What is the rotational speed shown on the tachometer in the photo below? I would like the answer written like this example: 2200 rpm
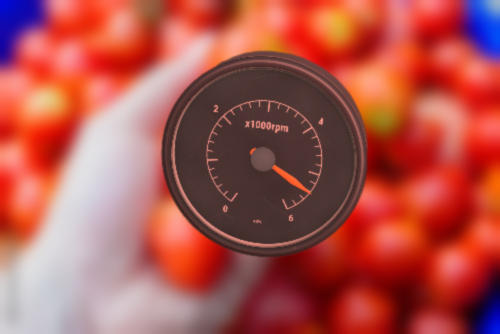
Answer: 5400 rpm
